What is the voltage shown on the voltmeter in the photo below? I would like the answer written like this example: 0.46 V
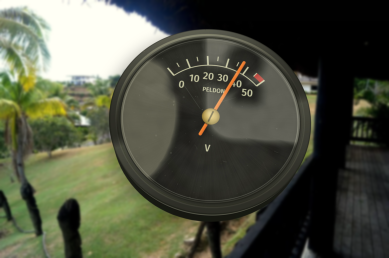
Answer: 37.5 V
